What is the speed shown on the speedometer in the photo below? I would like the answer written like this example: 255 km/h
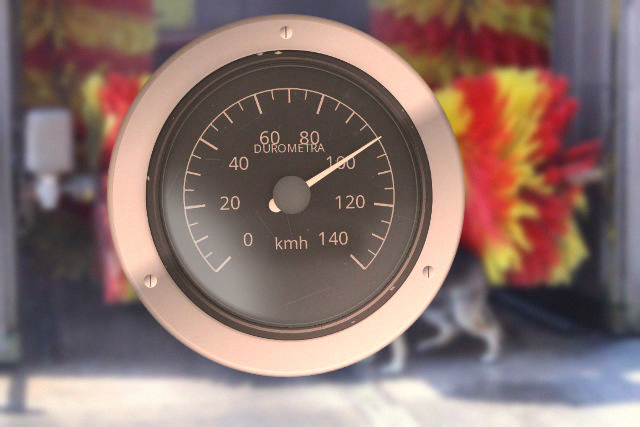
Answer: 100 km/h
